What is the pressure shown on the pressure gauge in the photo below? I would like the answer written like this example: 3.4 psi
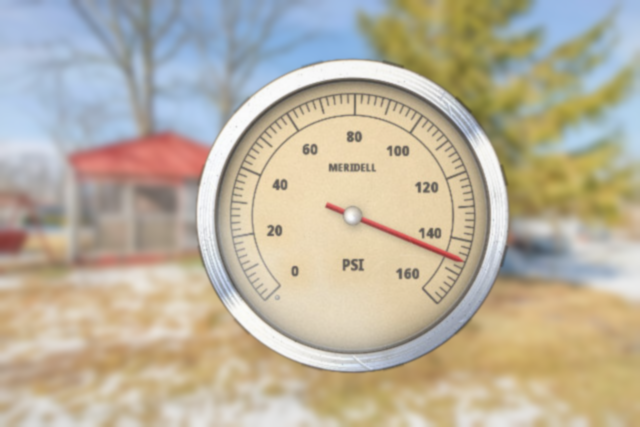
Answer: 146 psi
